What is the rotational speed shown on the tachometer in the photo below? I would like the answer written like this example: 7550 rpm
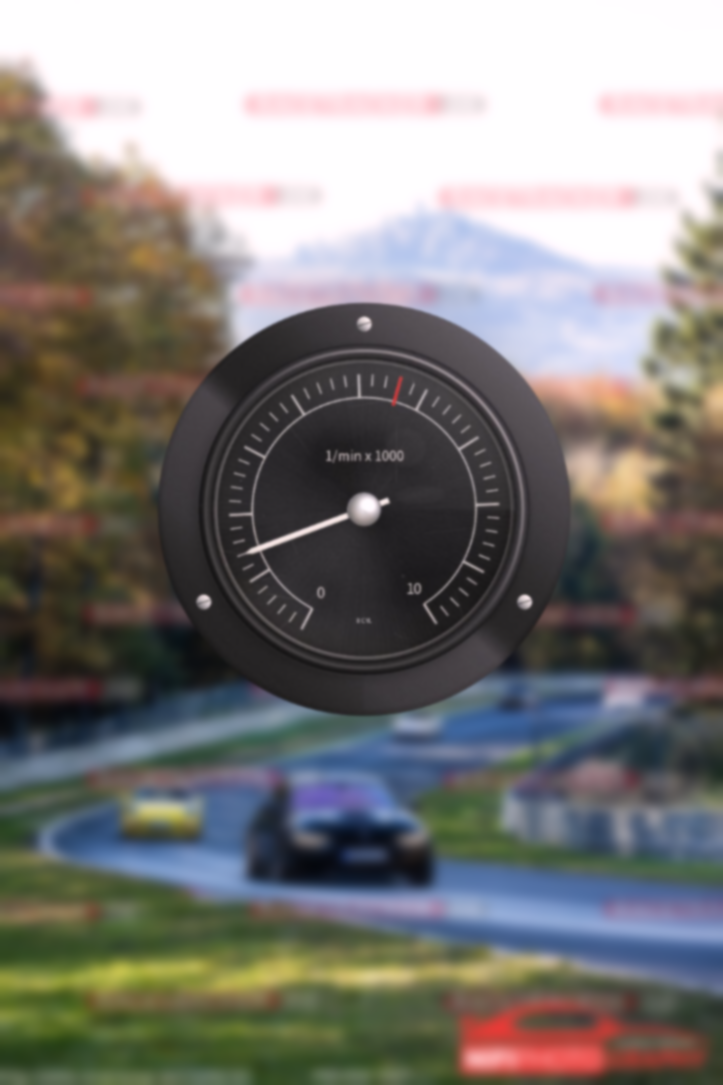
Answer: 1400 rpm
